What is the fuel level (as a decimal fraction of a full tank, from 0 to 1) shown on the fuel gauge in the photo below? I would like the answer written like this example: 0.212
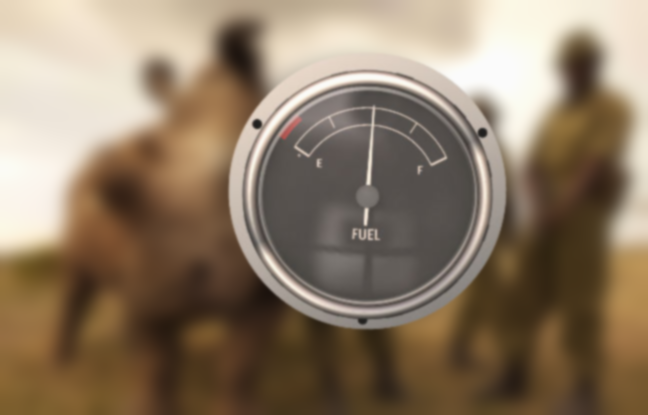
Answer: 0.5
